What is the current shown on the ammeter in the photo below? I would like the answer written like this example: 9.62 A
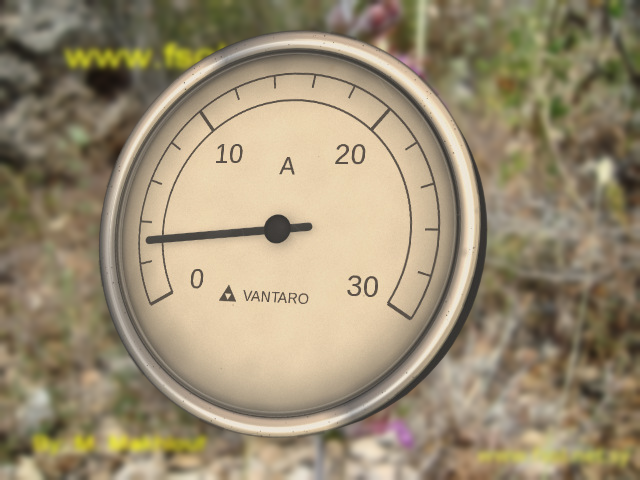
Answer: 3 A
